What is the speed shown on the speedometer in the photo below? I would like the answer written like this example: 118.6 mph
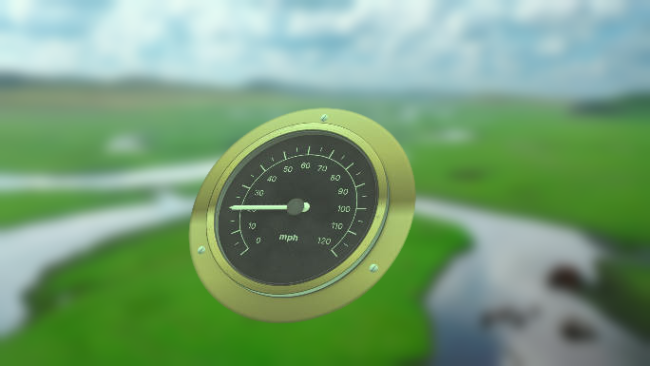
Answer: 20 mph
